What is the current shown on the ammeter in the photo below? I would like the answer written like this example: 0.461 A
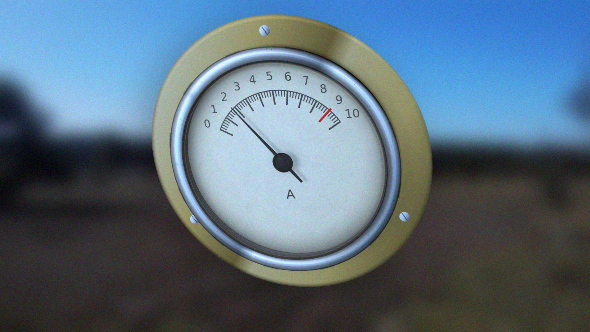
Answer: 2 A
